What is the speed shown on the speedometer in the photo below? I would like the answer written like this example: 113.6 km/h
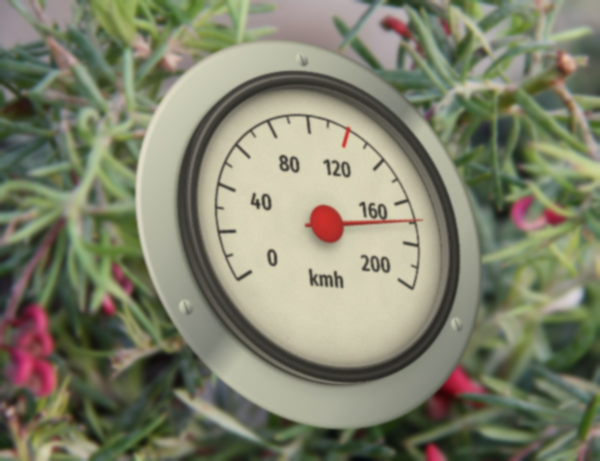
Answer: 170 km/h
